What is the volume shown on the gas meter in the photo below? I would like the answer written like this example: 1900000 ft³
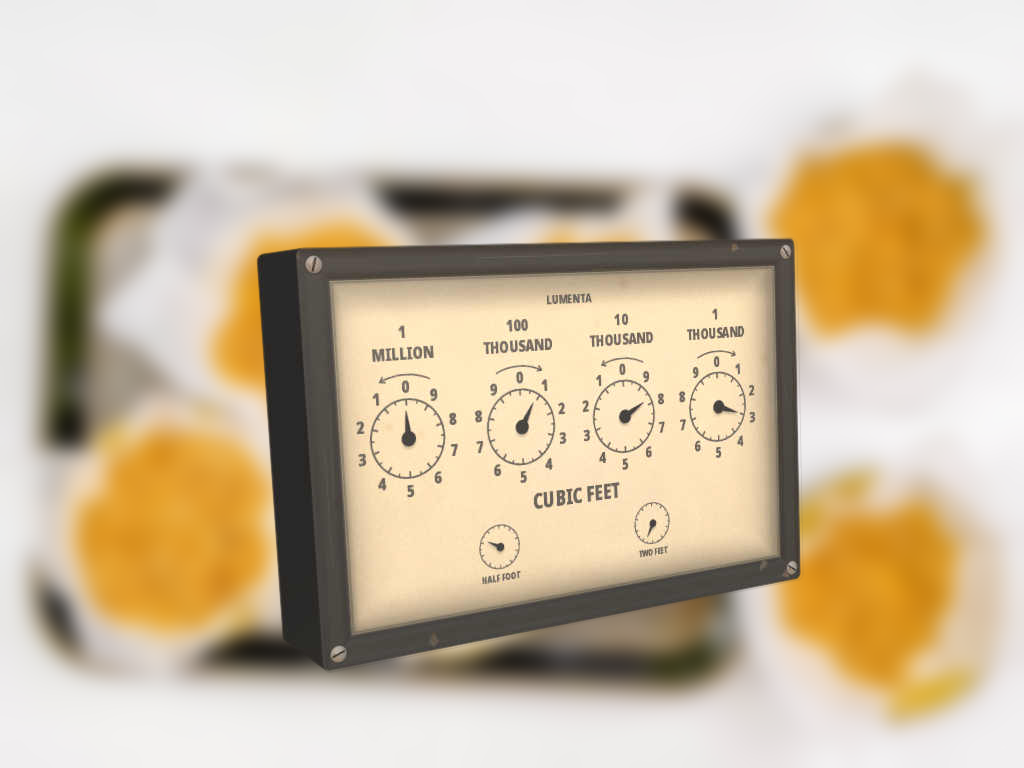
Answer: 8300 ft³
